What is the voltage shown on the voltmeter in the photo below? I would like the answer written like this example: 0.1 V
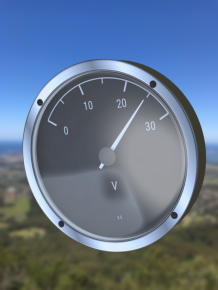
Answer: 25 V
